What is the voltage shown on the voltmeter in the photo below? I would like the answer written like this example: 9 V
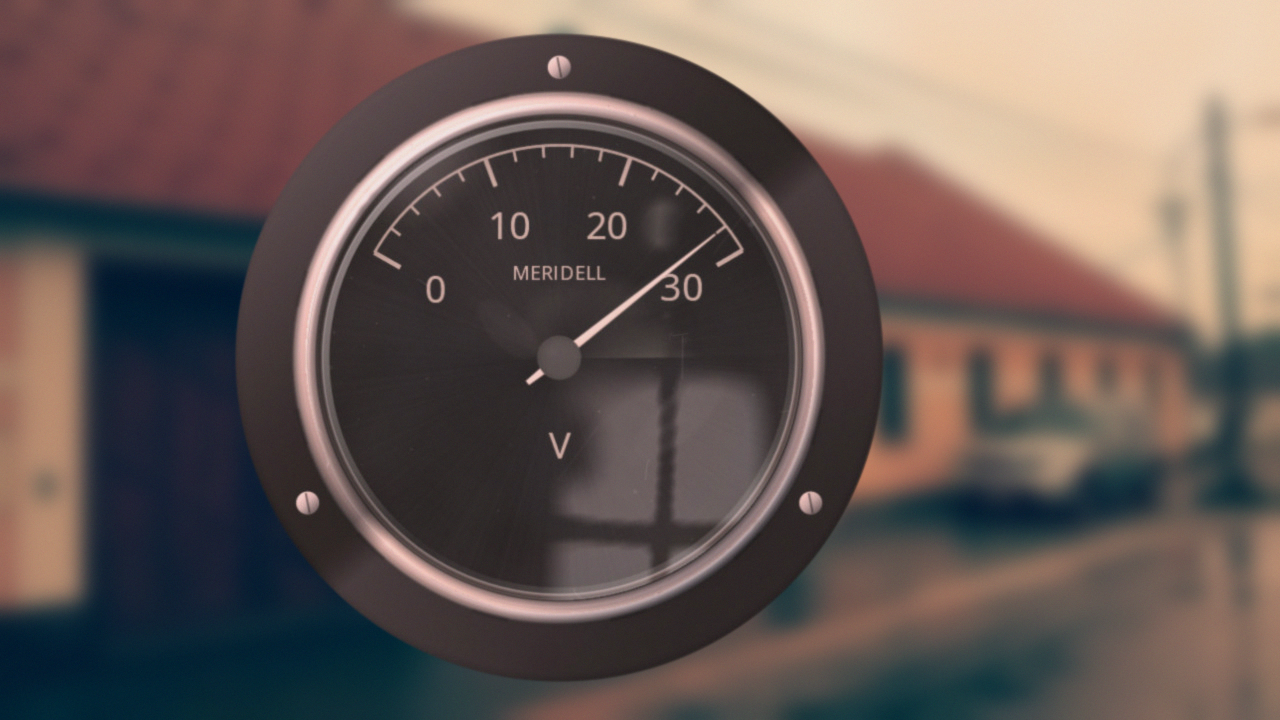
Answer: 28 V
